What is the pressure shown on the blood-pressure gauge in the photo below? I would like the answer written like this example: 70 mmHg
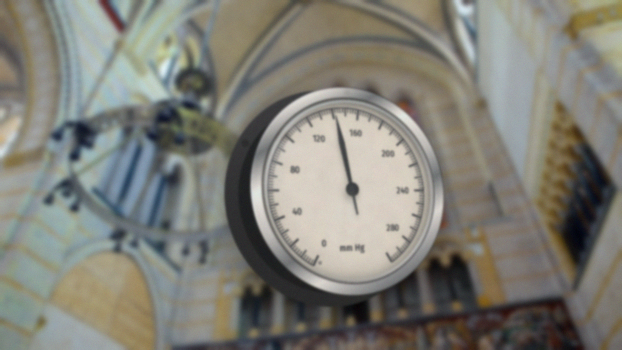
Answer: 140 mmHg
